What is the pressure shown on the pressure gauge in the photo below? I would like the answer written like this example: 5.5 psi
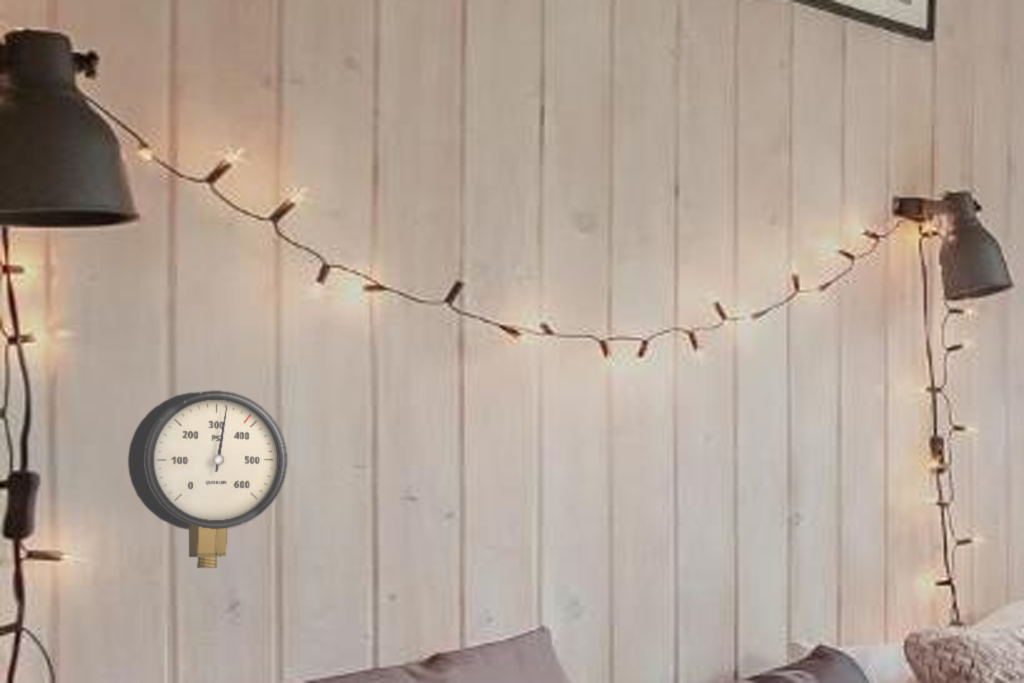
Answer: 320 psi
